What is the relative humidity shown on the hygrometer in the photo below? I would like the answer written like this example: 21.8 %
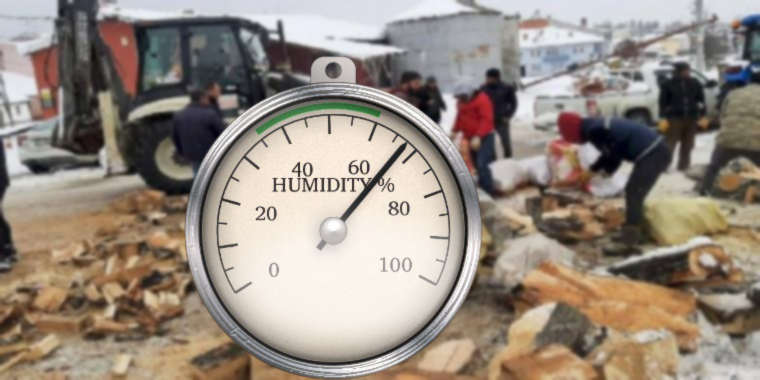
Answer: 67.5 %
